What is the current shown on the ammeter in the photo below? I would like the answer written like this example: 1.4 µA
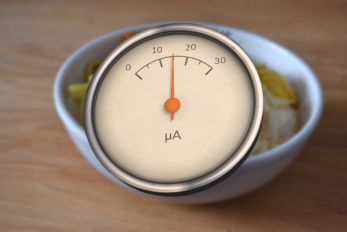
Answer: 15 µA
